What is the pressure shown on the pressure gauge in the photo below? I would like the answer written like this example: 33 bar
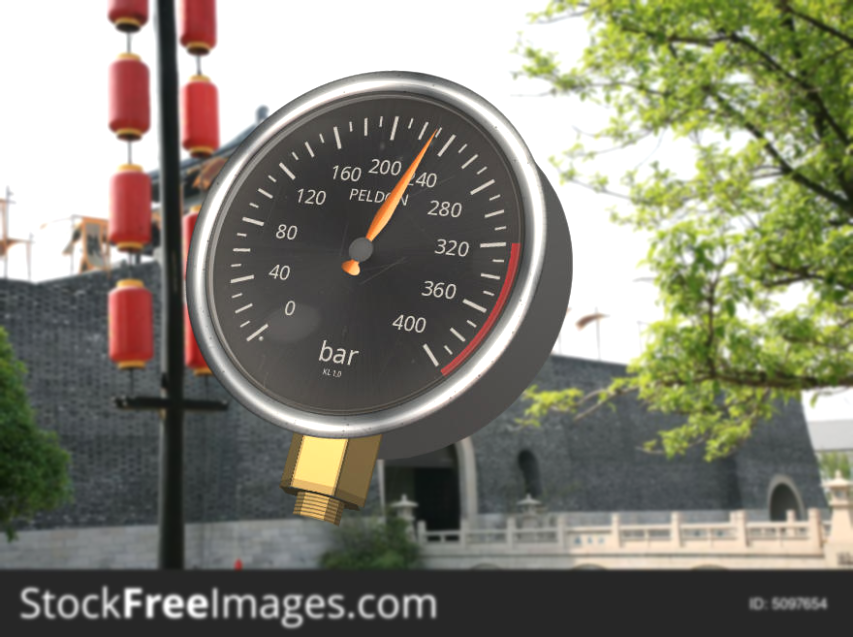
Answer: 230 bar
